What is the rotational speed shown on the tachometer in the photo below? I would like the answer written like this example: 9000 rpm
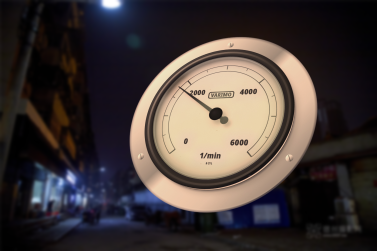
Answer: 1750 rpm
